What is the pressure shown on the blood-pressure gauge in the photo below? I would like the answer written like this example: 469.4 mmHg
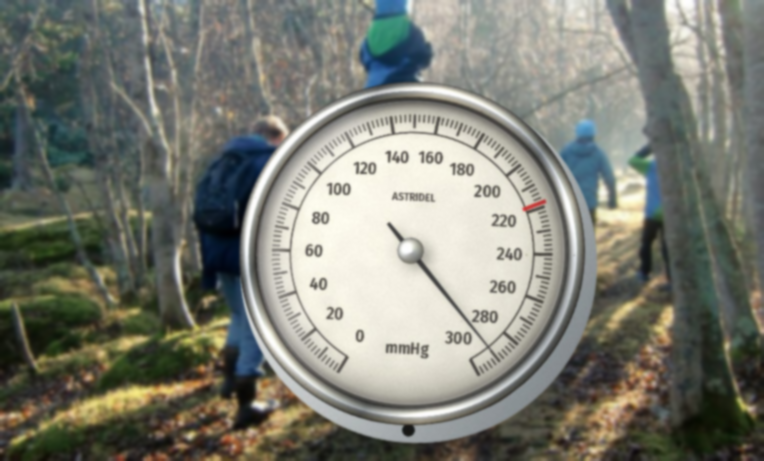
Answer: 290 mmHg
